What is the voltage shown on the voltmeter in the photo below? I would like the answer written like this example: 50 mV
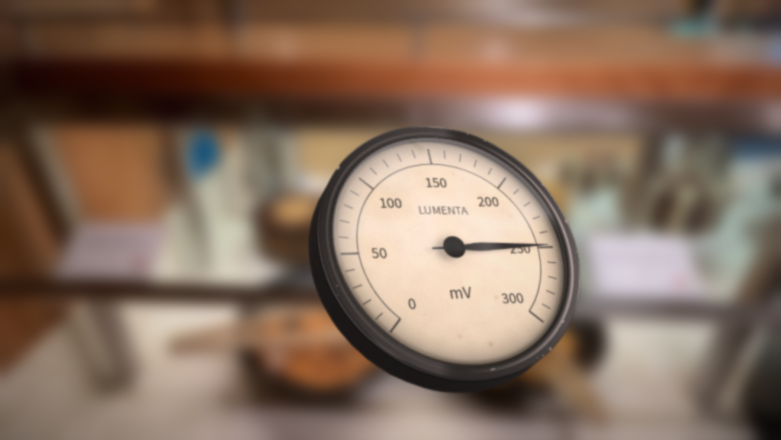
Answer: 250 mV
